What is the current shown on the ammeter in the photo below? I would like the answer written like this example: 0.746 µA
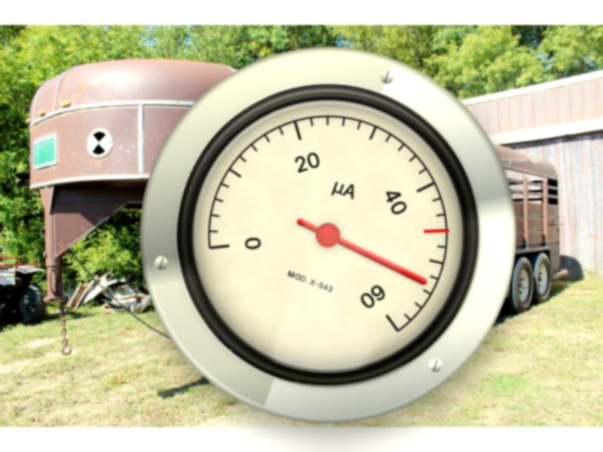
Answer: 53 µA
